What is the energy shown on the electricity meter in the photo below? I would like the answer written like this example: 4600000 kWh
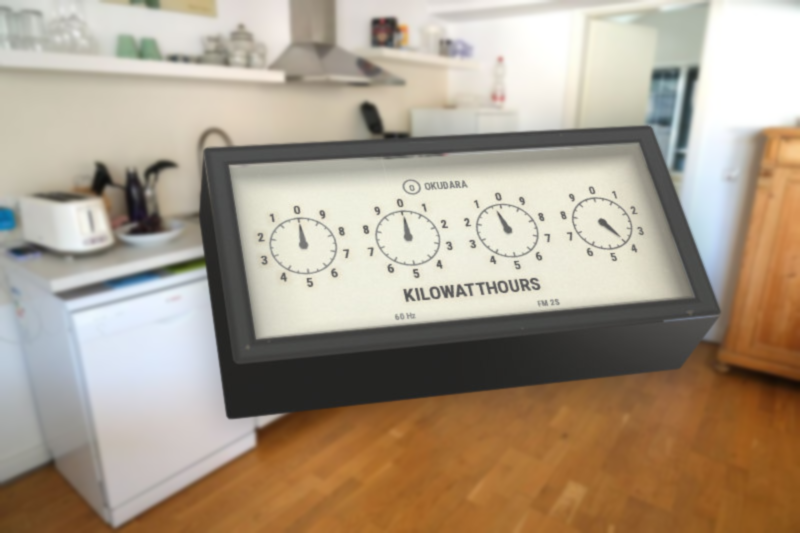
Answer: 4 kWh
